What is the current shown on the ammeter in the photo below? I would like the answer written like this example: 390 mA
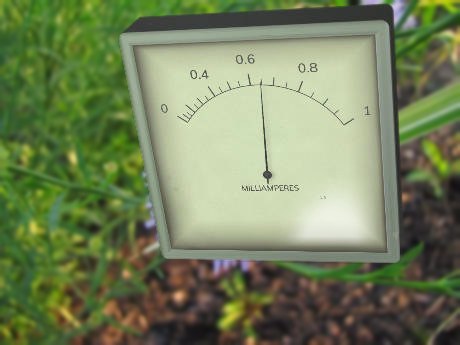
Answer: 0.65 mA
